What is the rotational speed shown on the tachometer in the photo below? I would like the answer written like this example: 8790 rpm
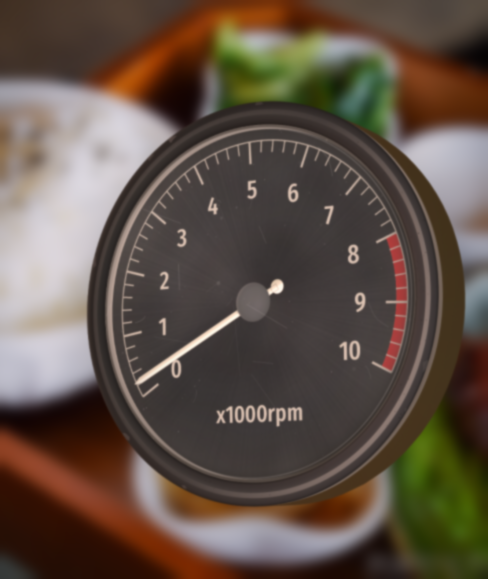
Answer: 200 rpm
